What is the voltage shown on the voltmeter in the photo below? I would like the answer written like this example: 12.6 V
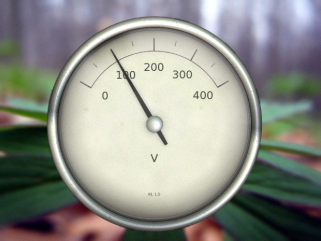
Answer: 100 V
